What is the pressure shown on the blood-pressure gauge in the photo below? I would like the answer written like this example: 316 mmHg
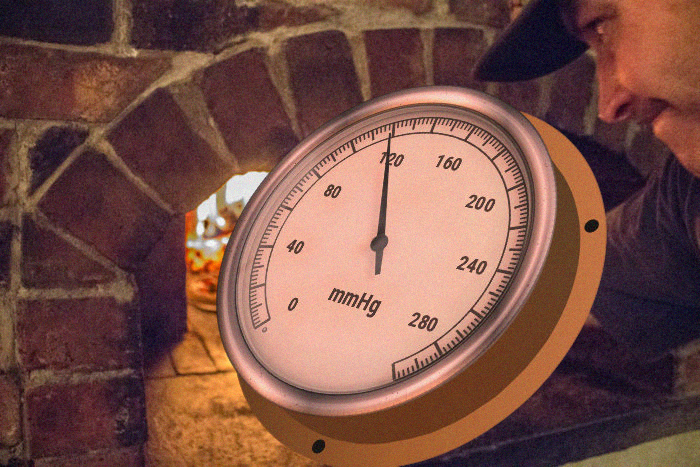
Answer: 120 mmHg
